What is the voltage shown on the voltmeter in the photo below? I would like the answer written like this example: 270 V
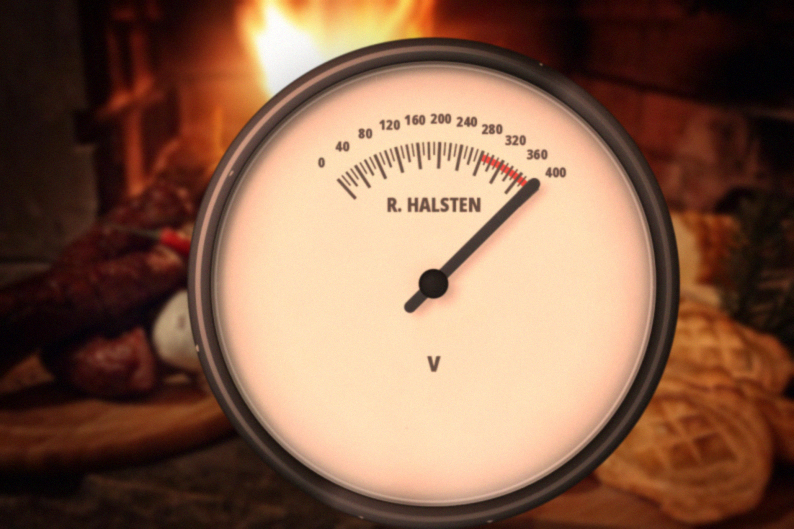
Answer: 390 V
